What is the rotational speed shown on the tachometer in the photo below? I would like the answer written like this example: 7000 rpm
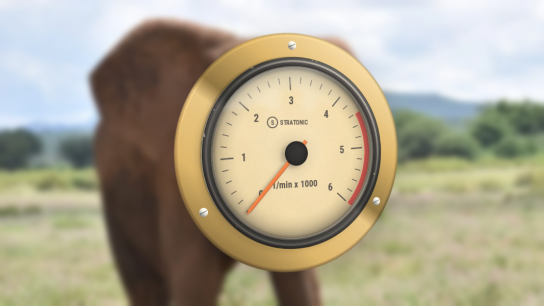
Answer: 0 rpm
